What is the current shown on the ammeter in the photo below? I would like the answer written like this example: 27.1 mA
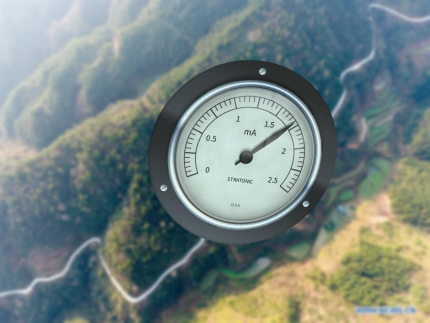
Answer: 1.7 mA
